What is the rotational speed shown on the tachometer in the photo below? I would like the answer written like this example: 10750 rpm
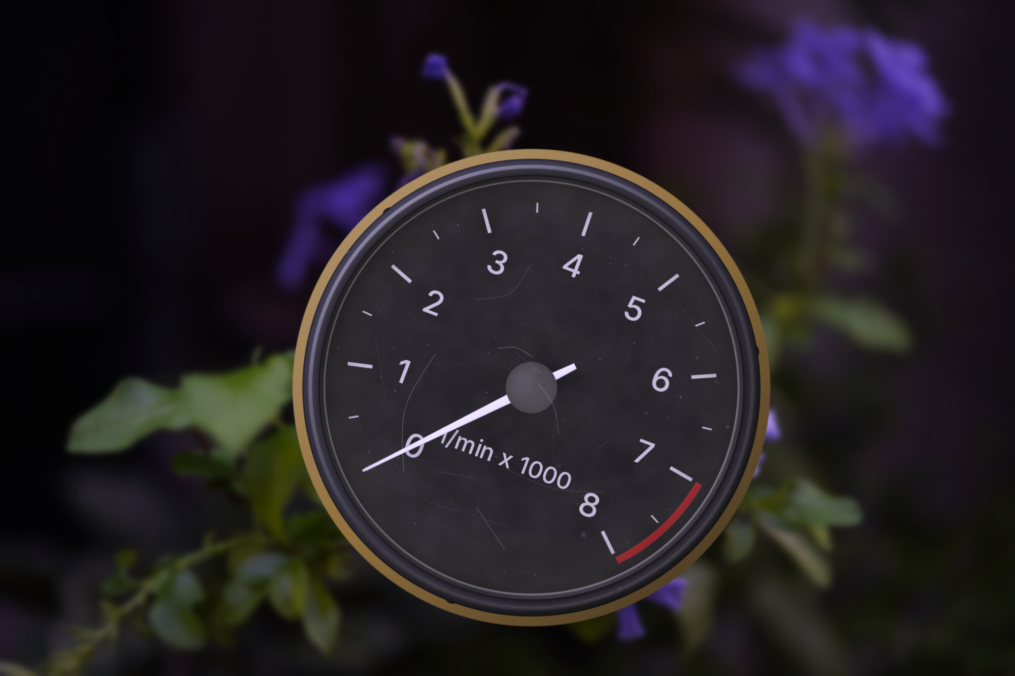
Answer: 0 rpm
